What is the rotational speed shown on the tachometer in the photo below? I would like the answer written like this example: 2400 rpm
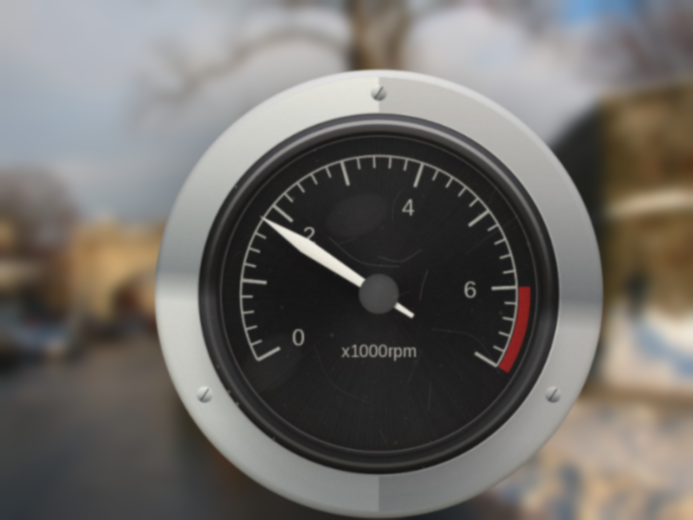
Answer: 1800 rpm
